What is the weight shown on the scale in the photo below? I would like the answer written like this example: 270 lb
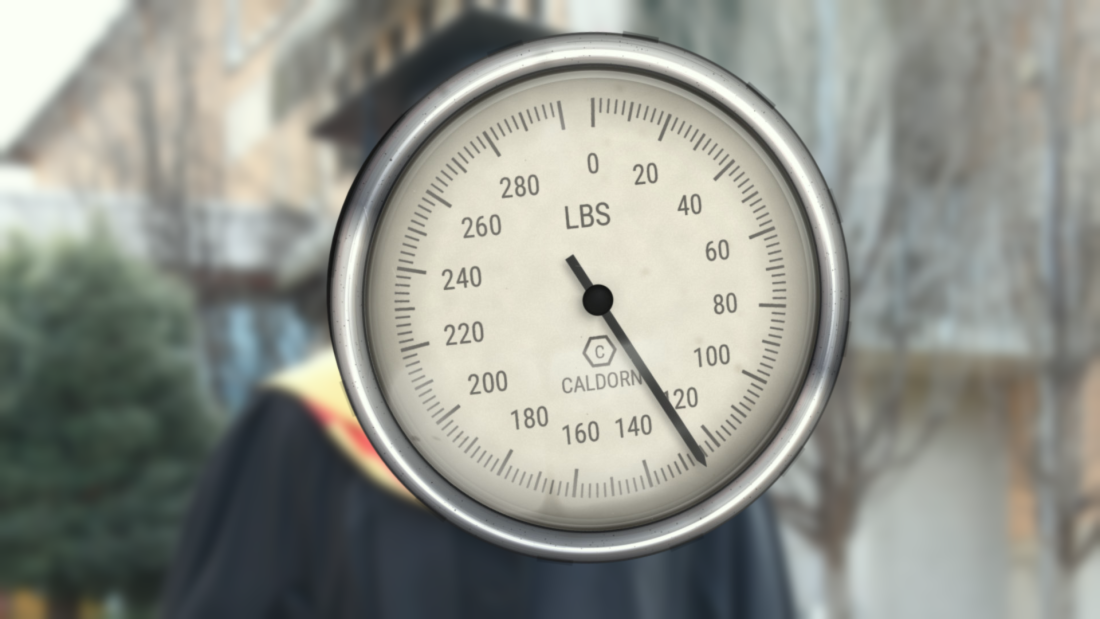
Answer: 126 lb
